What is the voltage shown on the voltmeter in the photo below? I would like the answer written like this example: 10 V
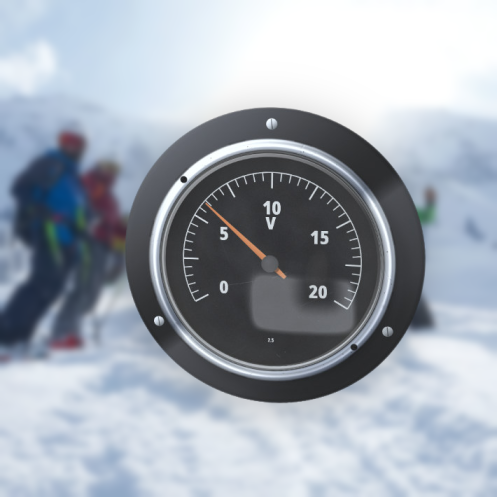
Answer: 6 V
